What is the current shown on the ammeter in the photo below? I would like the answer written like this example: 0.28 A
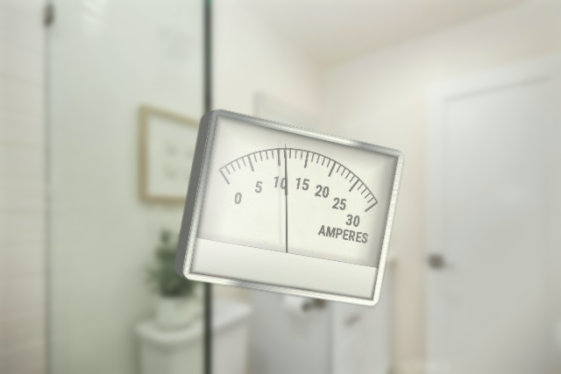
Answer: 11 A
